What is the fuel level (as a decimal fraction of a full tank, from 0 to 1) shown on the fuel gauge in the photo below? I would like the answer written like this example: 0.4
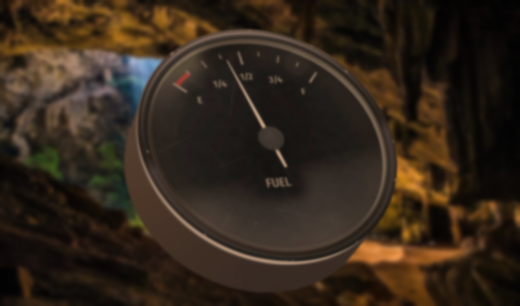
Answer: 0.375
